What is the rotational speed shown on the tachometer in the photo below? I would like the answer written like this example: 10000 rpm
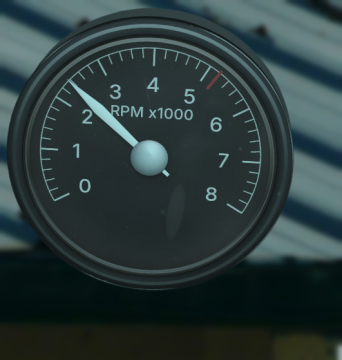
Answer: 2400 rpm
